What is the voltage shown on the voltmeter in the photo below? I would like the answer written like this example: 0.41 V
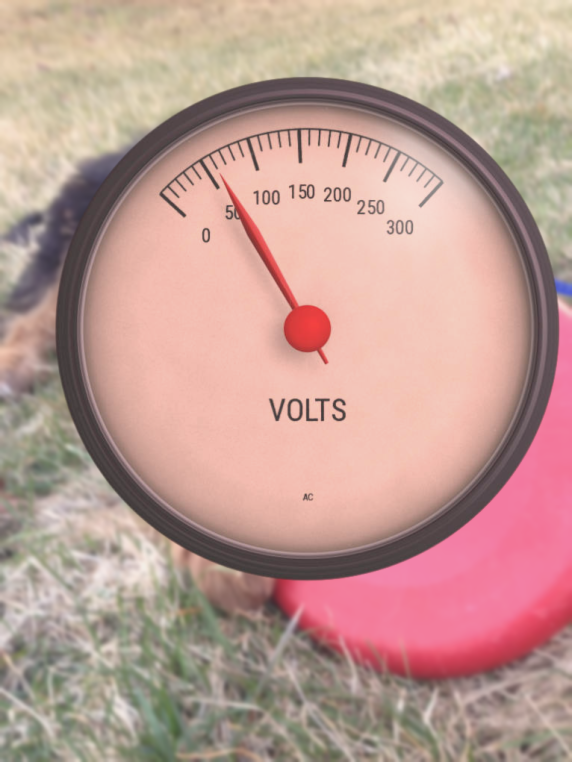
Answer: 60 V
